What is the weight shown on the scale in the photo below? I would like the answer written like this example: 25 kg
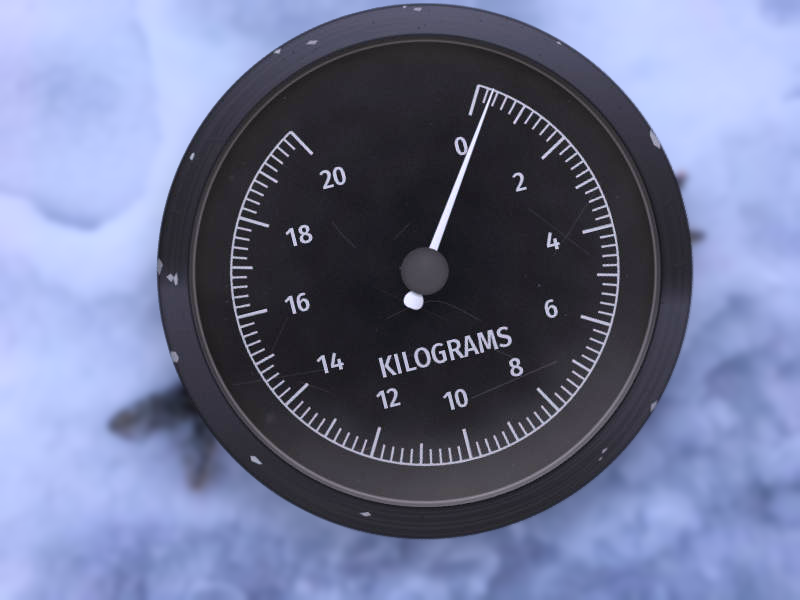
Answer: 0.3 kg
